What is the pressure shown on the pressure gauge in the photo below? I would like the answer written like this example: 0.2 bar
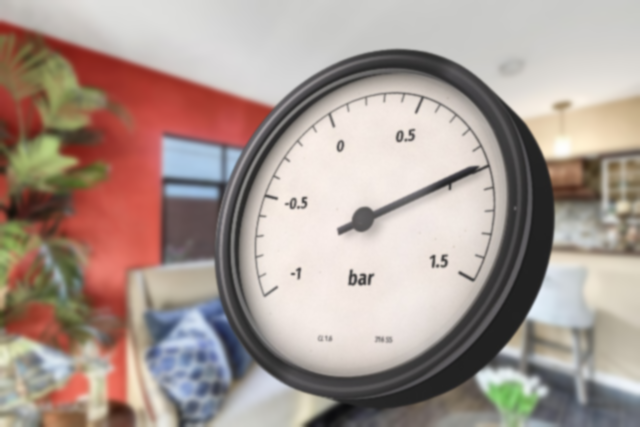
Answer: 1 bar
